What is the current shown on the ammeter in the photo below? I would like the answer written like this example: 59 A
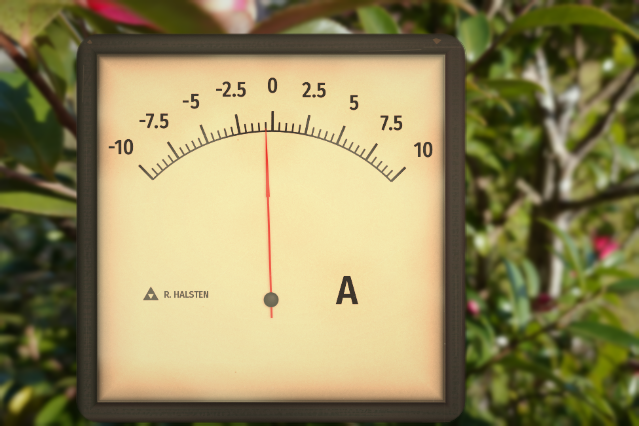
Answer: -0.5 A
